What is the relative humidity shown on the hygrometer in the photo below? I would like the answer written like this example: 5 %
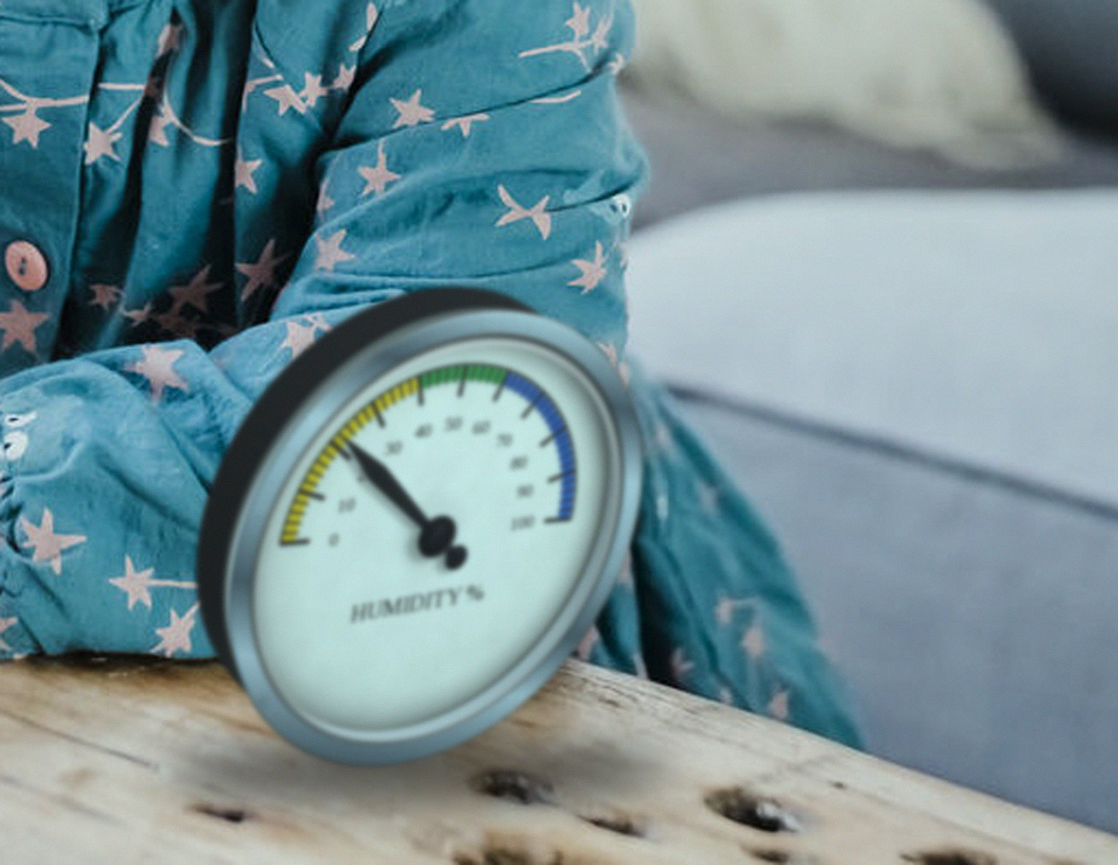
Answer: 22 %
